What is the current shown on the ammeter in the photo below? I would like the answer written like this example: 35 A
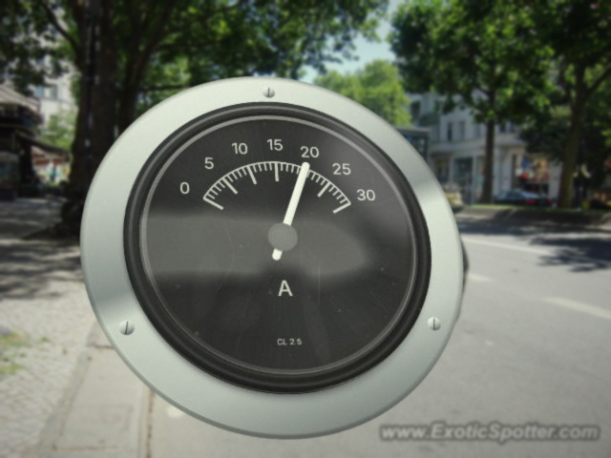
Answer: 20 A
